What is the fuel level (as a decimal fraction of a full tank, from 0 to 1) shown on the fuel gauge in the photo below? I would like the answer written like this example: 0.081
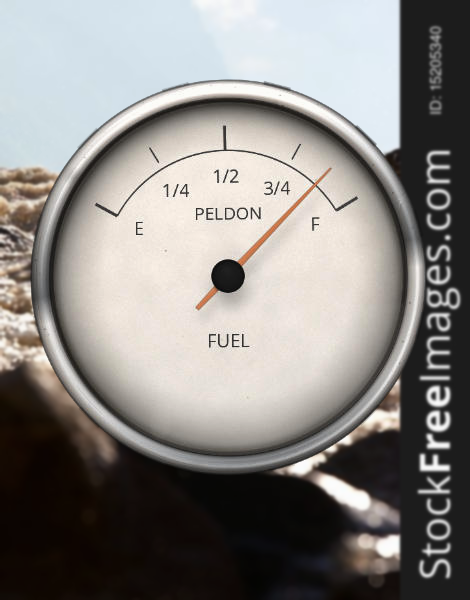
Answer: 0.875
